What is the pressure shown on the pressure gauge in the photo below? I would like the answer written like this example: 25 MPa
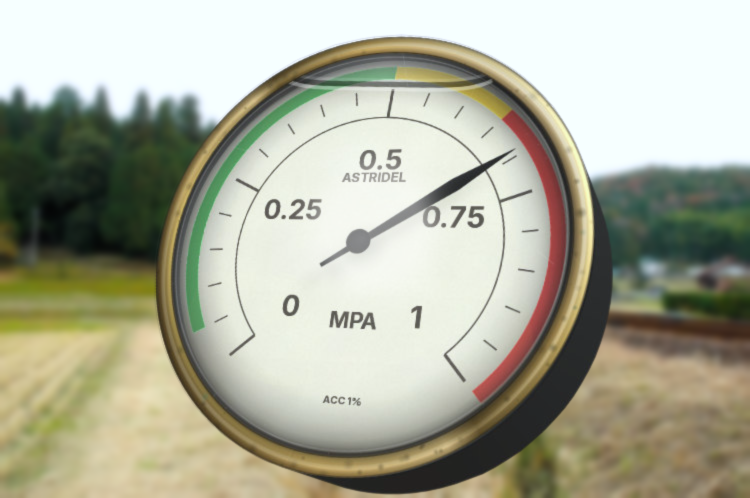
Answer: 0.7 MPa
